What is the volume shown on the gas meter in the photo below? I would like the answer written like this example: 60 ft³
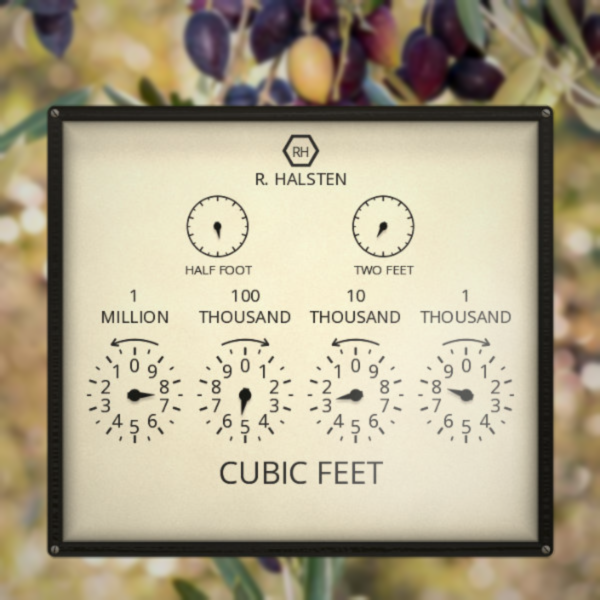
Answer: 752800 ft³
